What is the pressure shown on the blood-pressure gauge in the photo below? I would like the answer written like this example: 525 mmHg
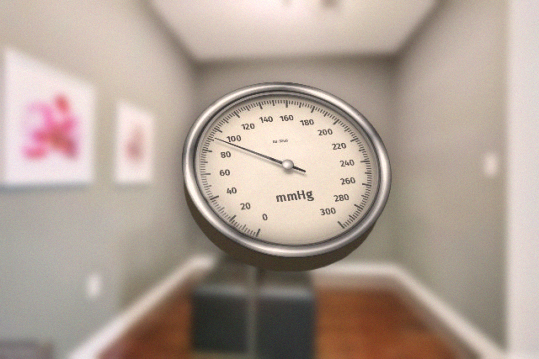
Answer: 90 mmHg
